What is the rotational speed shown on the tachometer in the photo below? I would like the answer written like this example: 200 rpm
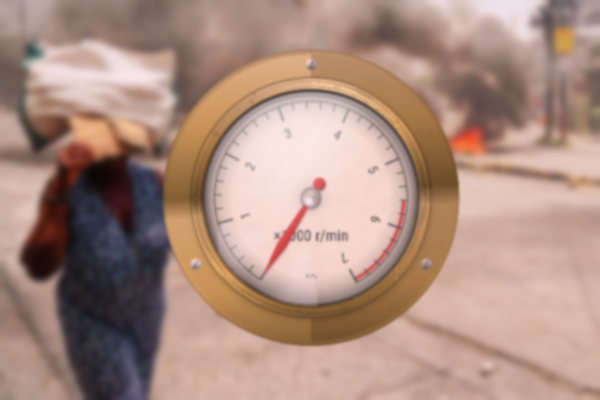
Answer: 0 rpm
